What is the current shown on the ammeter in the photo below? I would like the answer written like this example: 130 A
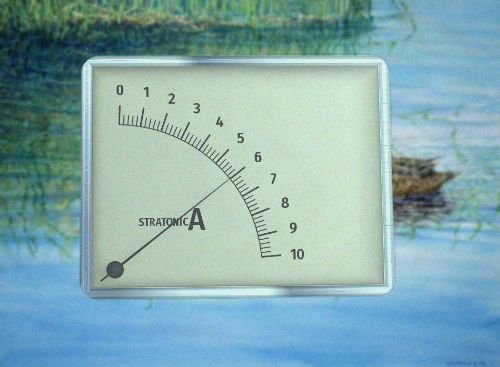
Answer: 6 A
